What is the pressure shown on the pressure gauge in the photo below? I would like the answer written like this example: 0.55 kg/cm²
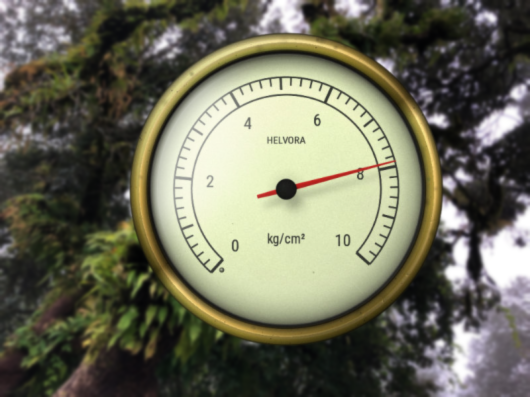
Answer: 7.9 kg/cm²
